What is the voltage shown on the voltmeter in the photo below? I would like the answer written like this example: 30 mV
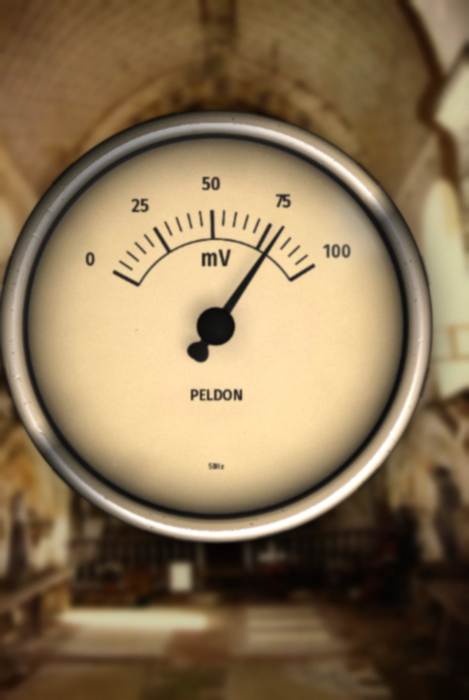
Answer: 80 mV
